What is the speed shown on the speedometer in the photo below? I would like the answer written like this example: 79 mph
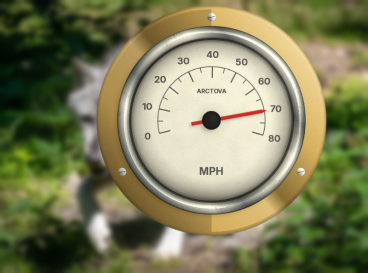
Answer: 70 mph
